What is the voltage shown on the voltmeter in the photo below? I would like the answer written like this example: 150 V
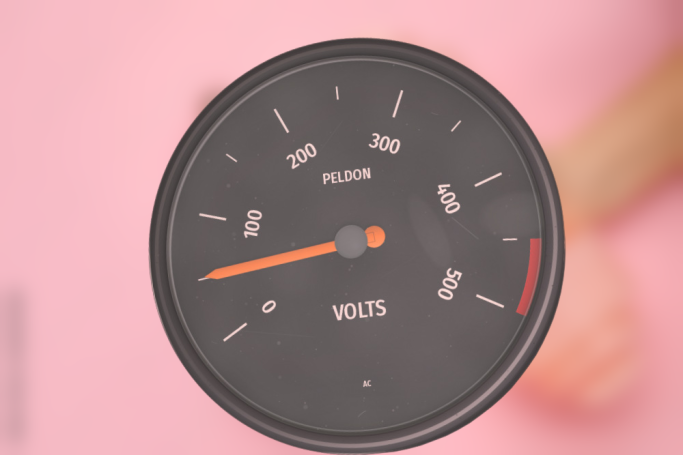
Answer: 50 V
